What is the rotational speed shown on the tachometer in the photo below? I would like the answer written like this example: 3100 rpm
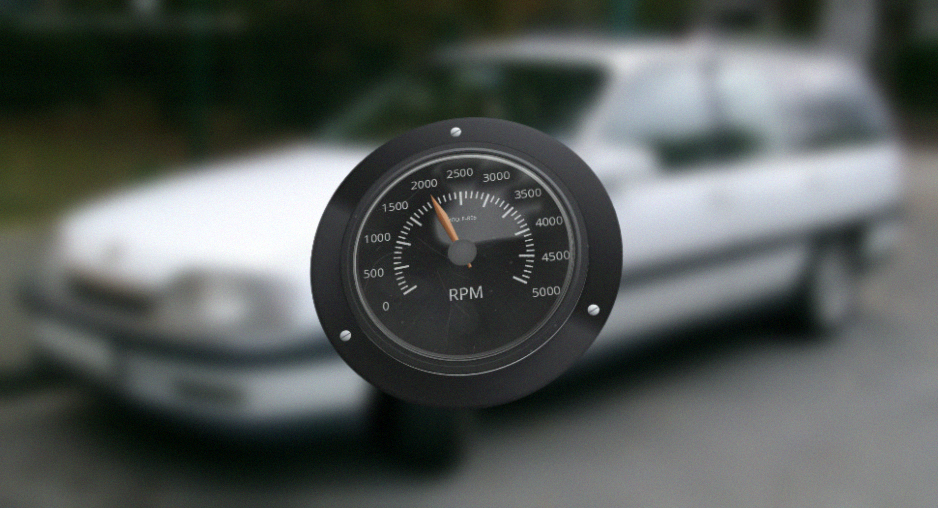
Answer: 2000 rpm
